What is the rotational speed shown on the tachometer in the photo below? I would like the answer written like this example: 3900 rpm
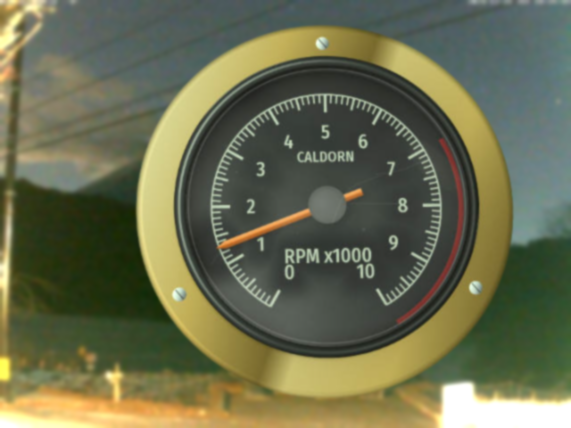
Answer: 1300 rpm
